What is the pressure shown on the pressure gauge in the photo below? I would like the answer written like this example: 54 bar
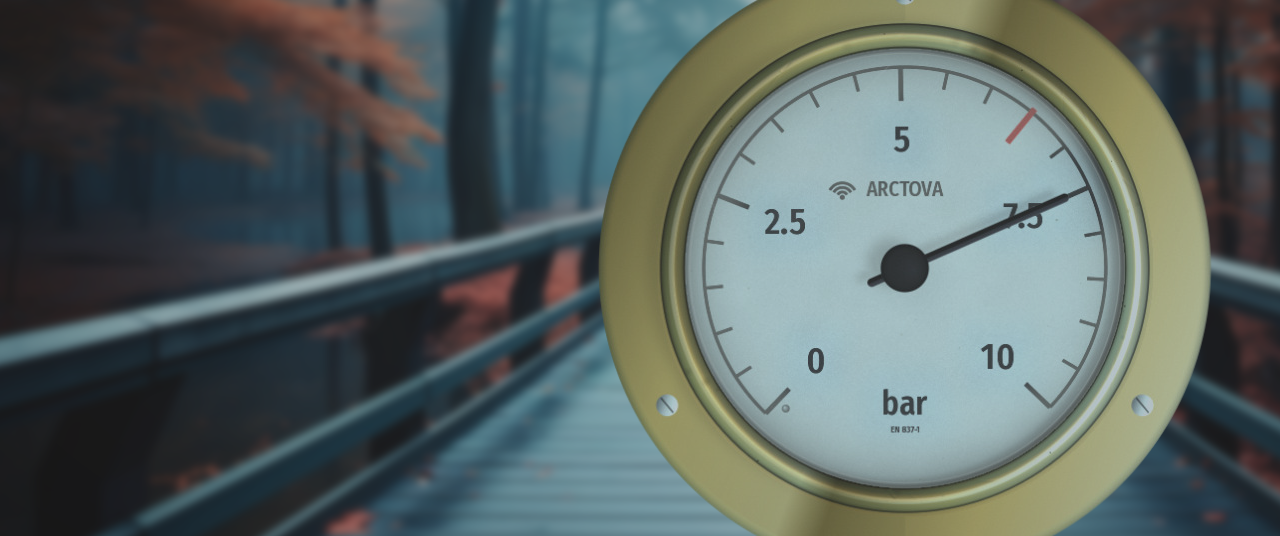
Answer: 7.5 bar
